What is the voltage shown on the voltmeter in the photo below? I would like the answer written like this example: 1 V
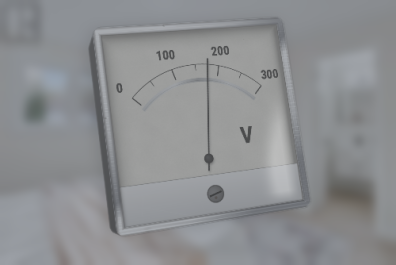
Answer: 175 V
